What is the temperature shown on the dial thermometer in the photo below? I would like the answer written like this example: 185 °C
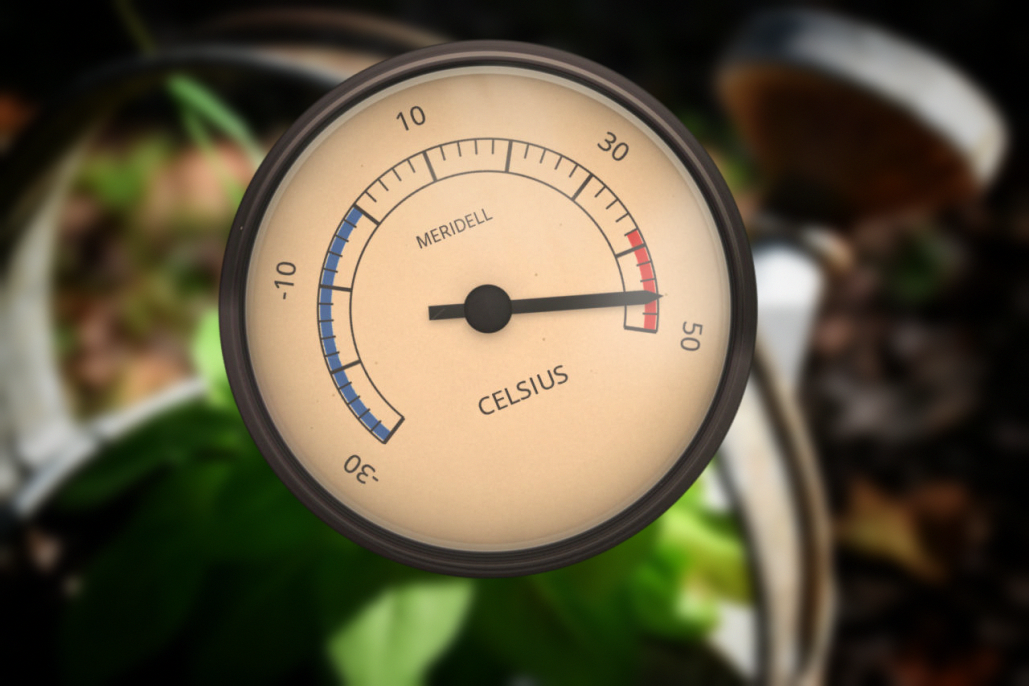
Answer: 46 °C
